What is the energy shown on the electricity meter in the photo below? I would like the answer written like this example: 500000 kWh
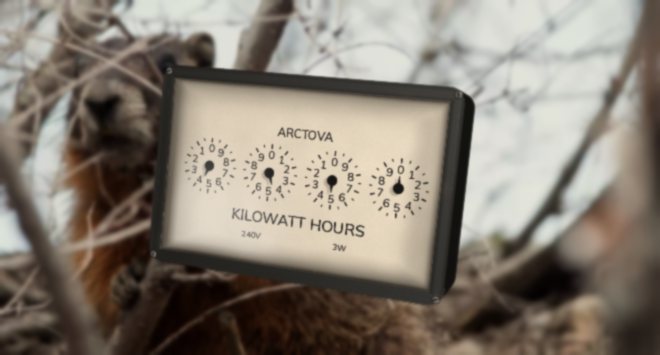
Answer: 4450 kWh
